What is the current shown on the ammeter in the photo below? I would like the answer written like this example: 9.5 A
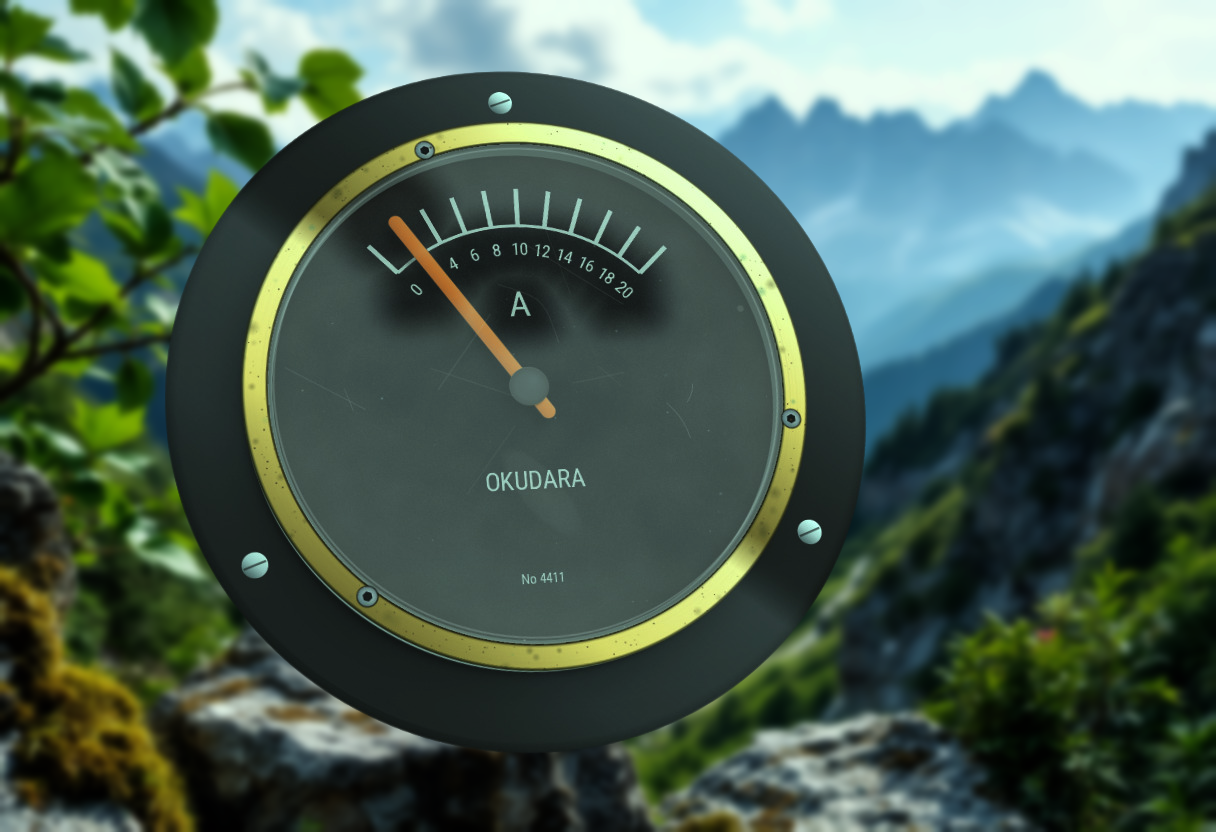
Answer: 2 A
